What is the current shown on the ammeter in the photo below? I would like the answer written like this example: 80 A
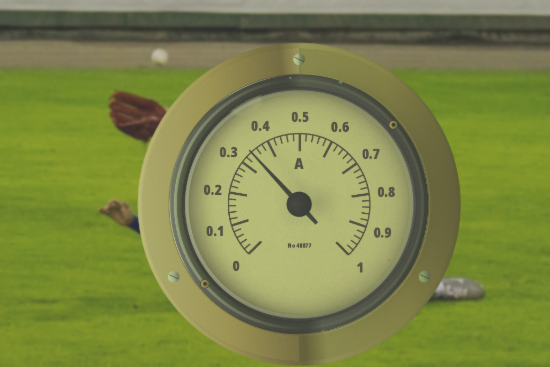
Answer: 0.34 A
